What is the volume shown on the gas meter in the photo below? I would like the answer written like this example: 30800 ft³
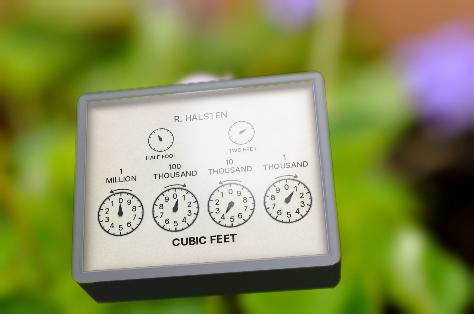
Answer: 4100 ft³
